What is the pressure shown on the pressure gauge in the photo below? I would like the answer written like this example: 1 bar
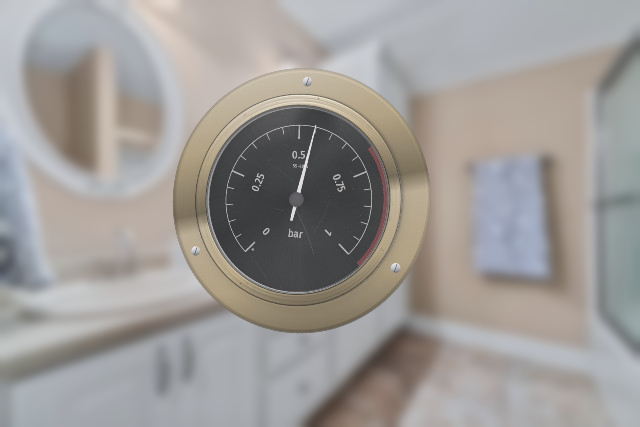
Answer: 0.55 bar
